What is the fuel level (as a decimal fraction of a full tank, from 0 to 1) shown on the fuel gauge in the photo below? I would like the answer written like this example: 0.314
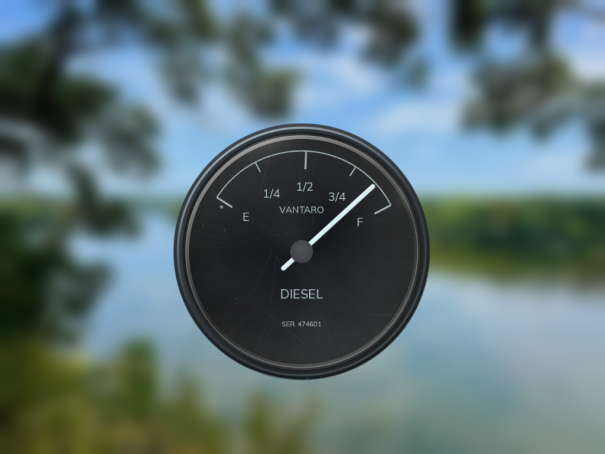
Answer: 0.875
